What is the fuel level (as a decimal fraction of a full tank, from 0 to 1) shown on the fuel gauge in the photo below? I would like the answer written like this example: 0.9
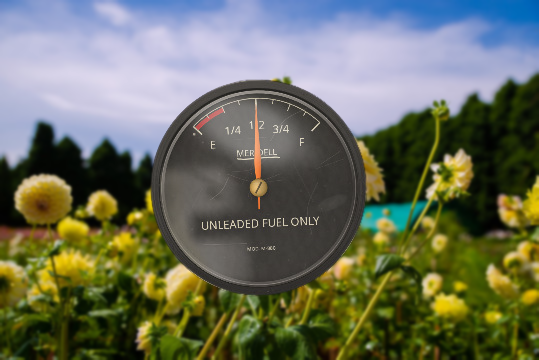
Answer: 0.5
